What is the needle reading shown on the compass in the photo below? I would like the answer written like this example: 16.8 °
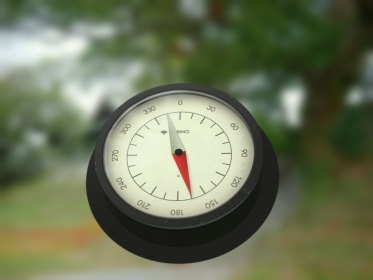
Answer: 165 °
